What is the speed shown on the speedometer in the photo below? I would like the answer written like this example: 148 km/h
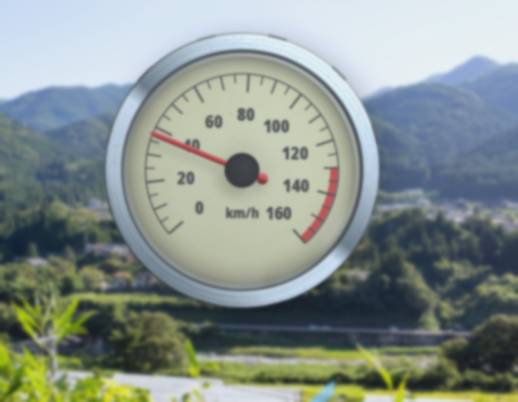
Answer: 37.5 km/h
